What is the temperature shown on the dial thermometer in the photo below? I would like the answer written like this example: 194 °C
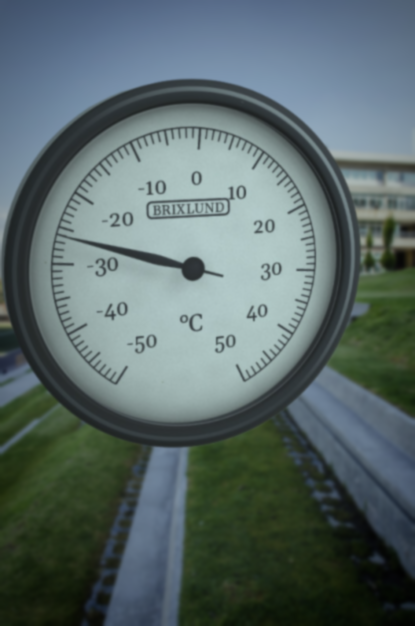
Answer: -26 °C
